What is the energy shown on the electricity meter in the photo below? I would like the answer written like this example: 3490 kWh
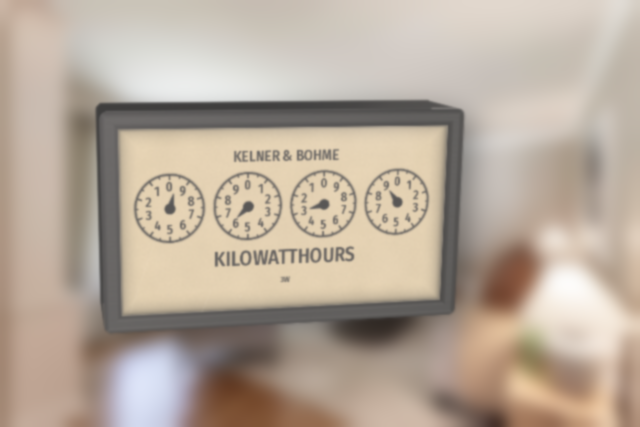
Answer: 9629 kWh
